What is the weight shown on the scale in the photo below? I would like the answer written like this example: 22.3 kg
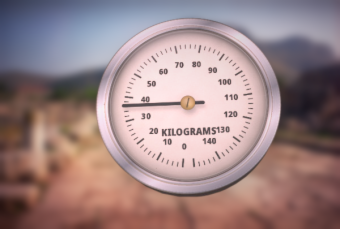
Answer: 36 kg
